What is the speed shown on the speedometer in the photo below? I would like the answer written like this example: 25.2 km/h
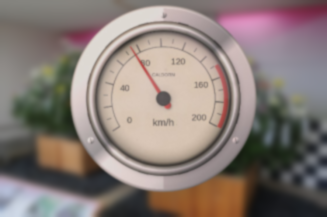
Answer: 75 km/h
